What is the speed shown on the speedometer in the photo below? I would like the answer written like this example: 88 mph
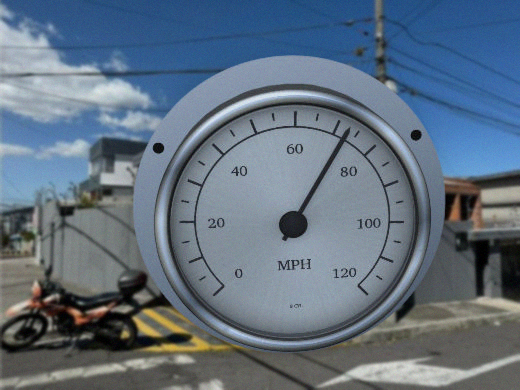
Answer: 72.5 mph
